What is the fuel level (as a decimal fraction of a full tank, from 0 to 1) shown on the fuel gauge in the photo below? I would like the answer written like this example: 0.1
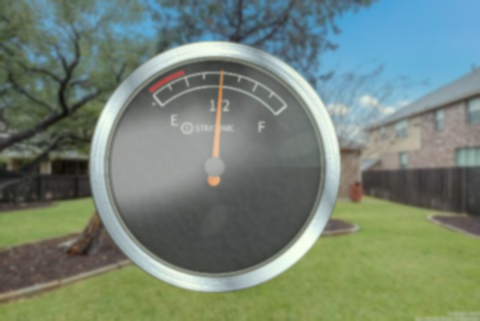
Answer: 0.5
